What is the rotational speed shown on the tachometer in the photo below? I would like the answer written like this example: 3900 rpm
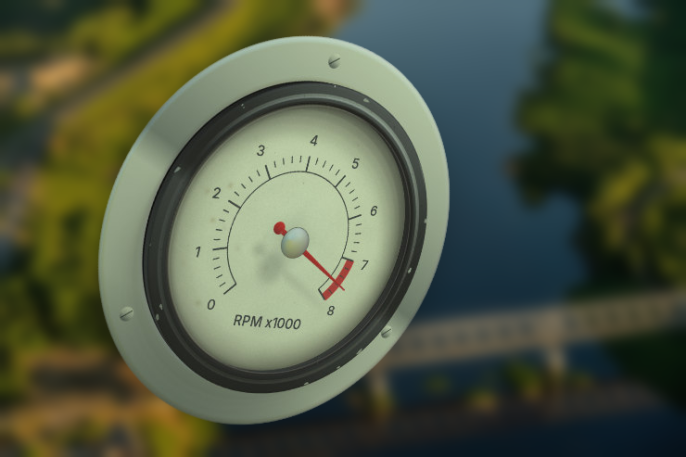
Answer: 7600 rpm
